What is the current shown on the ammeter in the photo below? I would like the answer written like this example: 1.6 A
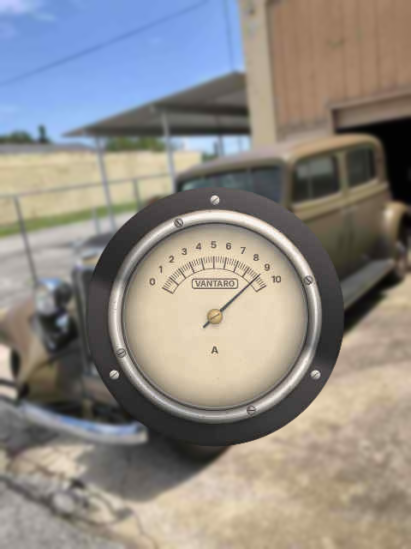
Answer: 9 A
